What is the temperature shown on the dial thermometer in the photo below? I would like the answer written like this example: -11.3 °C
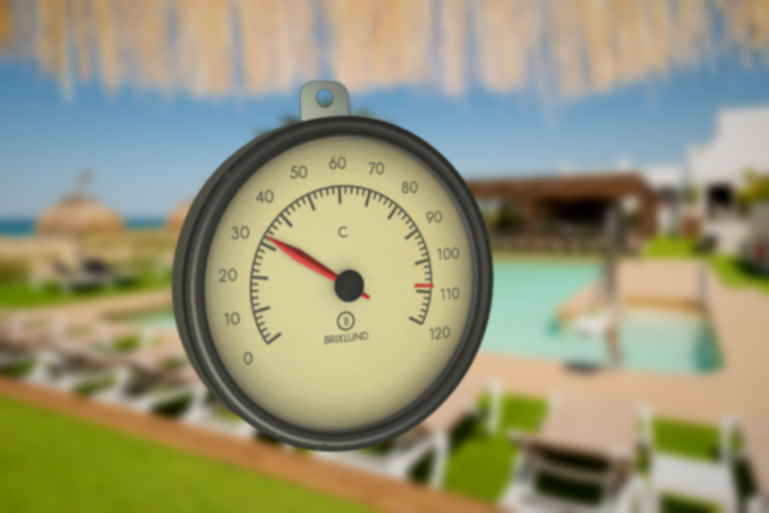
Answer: 32 °C
